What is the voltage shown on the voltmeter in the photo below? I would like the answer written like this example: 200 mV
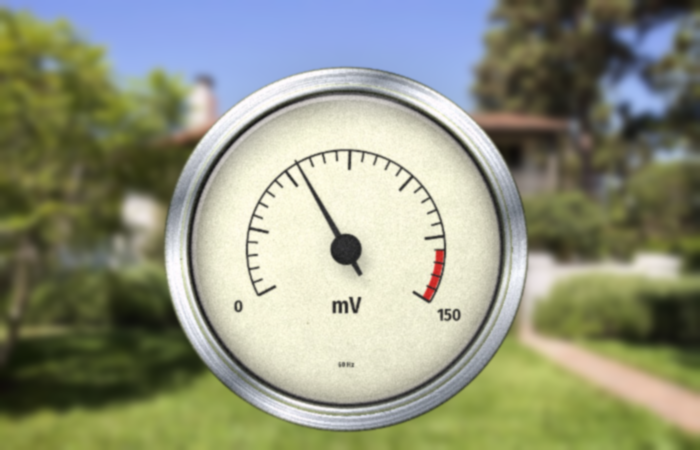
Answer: 55 mV
